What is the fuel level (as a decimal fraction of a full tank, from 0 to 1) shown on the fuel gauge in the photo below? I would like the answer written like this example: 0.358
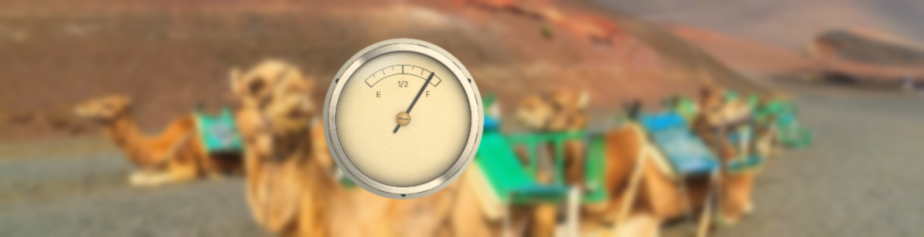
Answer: 0.875
